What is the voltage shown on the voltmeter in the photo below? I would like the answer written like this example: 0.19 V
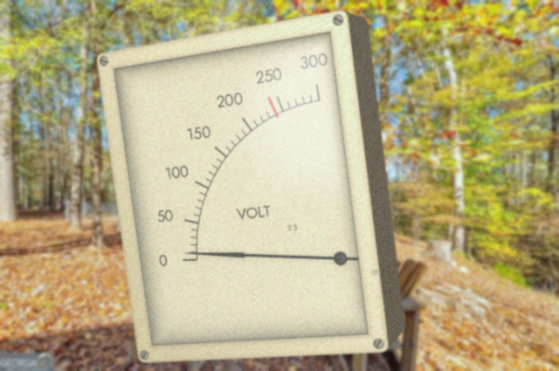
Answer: 10 V
